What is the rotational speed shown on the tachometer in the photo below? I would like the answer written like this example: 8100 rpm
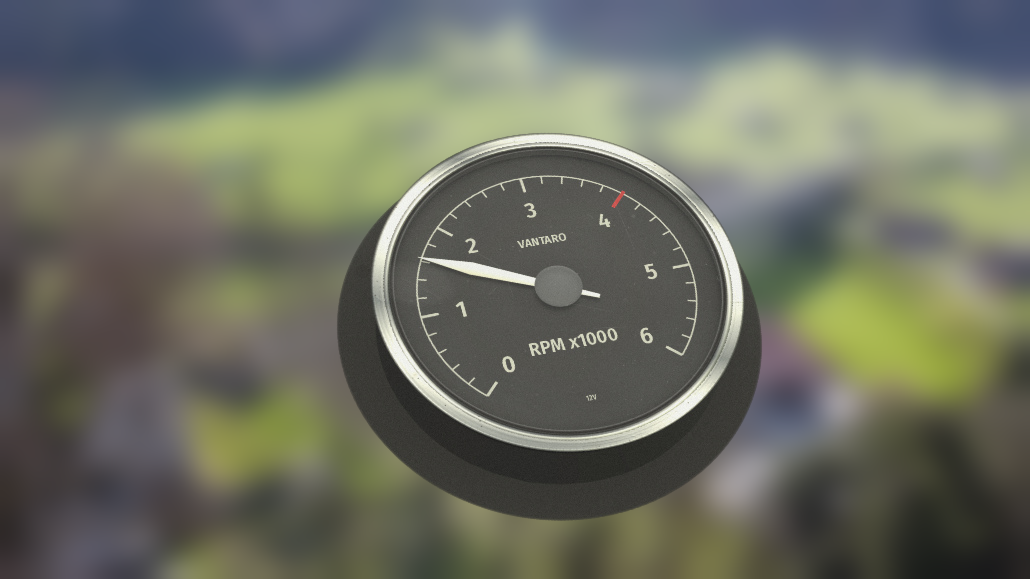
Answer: 1600 rpm
